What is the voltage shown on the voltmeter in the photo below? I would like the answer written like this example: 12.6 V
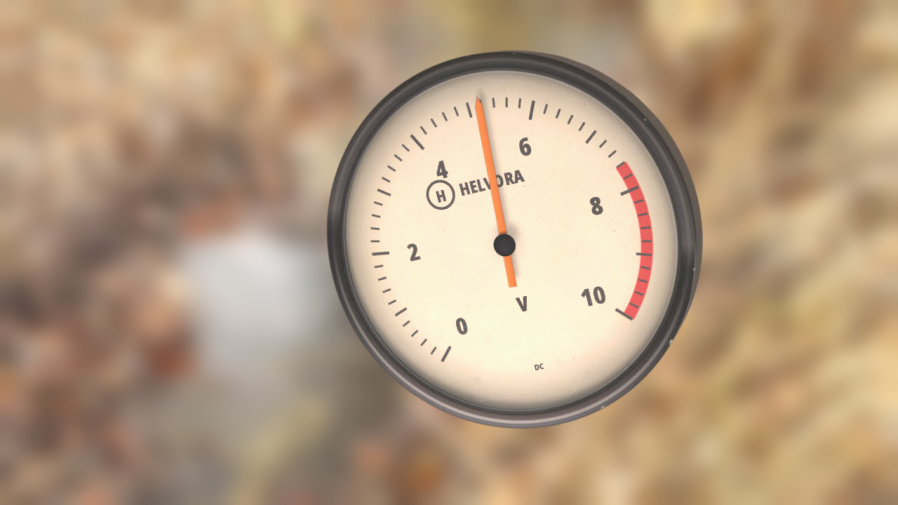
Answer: 5.2 V
